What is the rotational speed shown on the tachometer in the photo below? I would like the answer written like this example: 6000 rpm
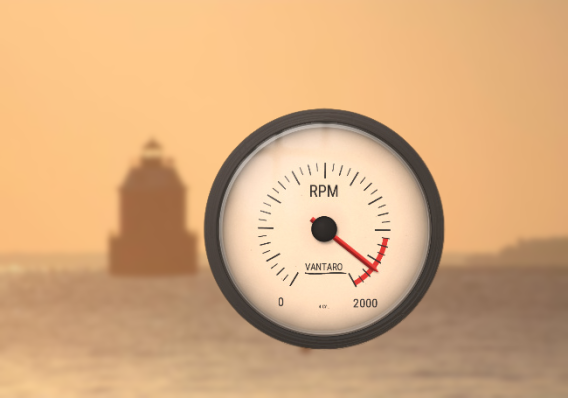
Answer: 1850 rpm
